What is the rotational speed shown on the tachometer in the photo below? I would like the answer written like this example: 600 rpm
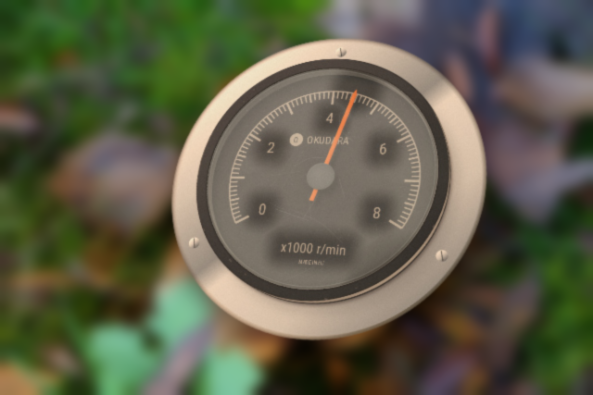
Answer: 4500 rpm
